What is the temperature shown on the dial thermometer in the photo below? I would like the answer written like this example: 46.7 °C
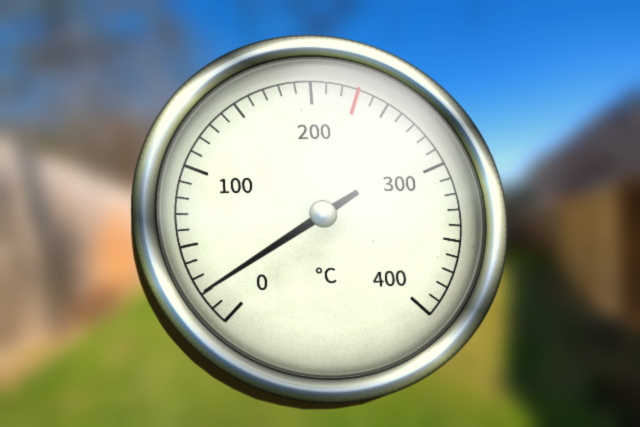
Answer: 20 °C
